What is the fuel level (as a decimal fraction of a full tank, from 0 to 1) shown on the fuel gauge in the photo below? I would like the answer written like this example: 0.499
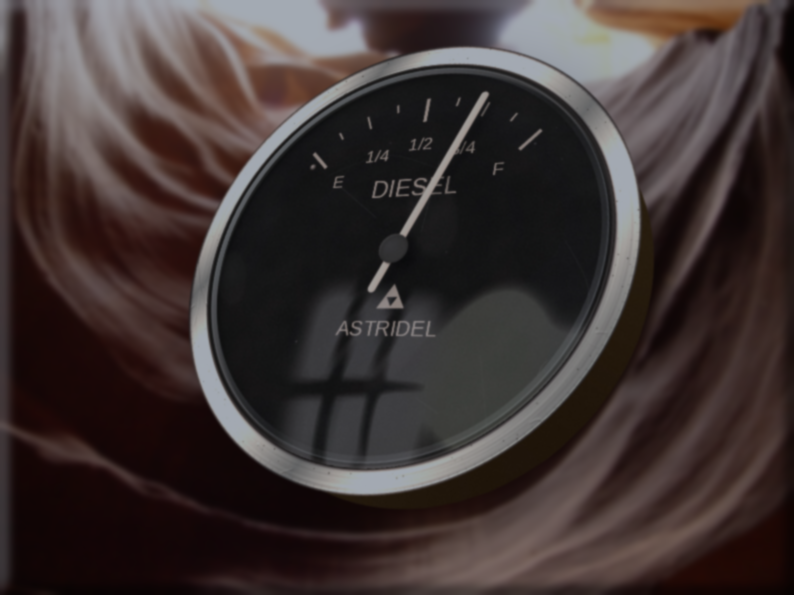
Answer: 0.75
